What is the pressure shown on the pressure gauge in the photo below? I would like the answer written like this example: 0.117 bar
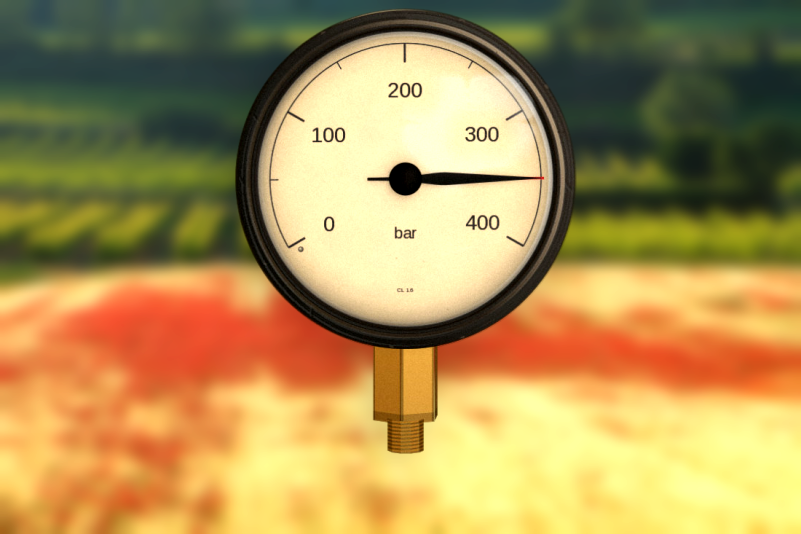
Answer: 350 bar
